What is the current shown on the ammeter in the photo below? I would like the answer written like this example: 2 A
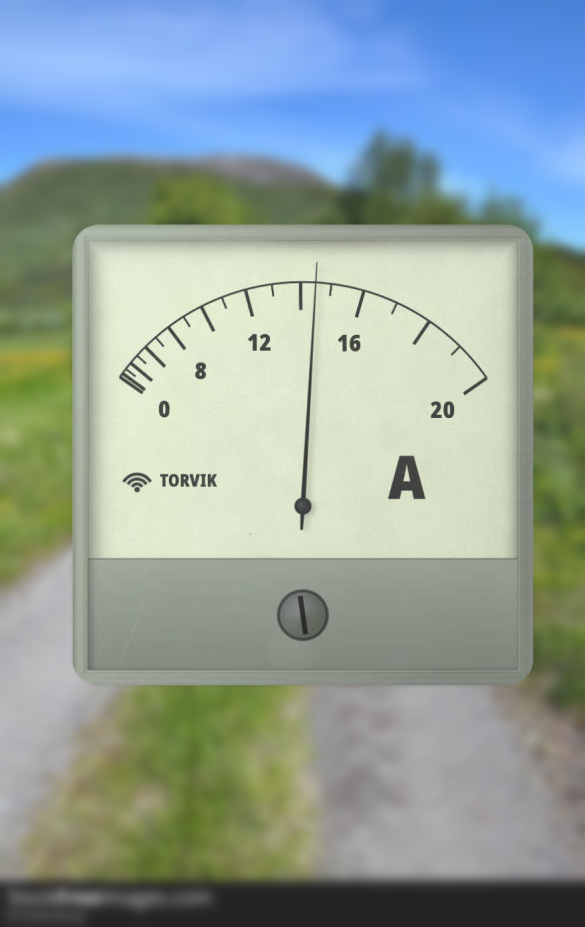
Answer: 14.5 A
